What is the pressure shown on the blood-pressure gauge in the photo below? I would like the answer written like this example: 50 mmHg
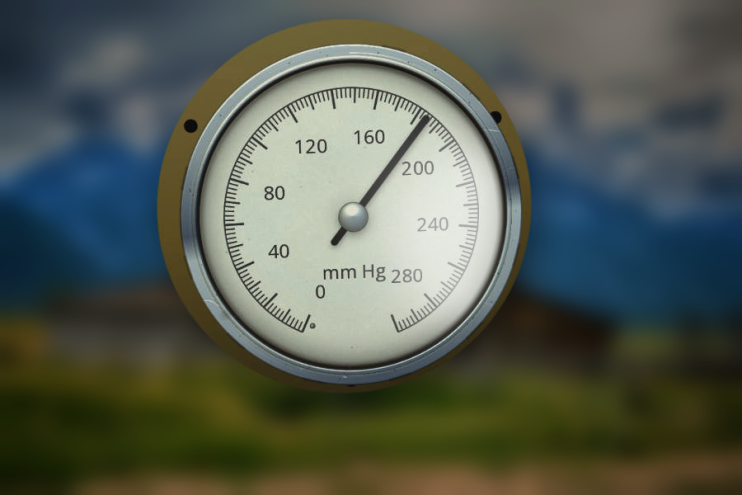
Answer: 184 mmHg
